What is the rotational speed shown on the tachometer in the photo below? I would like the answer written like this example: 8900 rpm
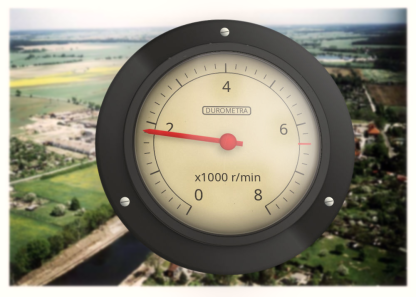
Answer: 1800 rpm
